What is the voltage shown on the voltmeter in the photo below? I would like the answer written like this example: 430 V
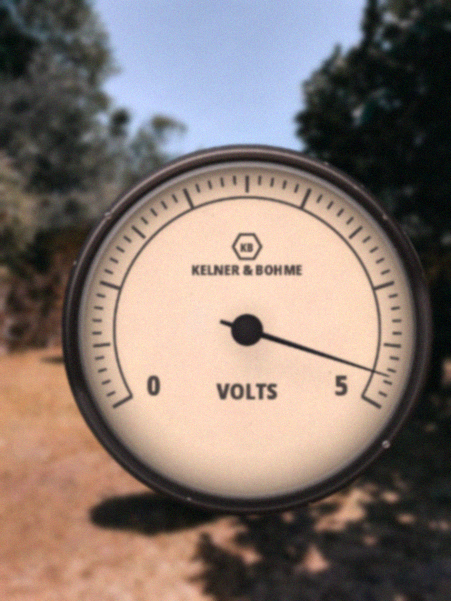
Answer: 4.75 V
